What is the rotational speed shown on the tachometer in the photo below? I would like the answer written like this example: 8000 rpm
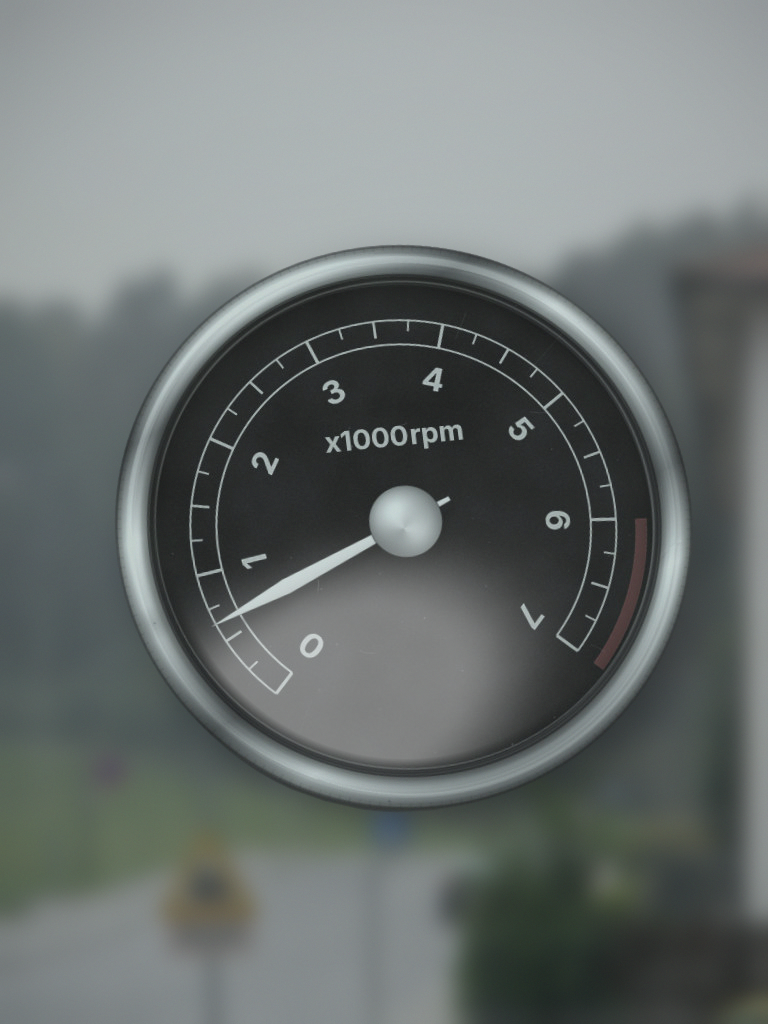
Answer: 625 rpm
